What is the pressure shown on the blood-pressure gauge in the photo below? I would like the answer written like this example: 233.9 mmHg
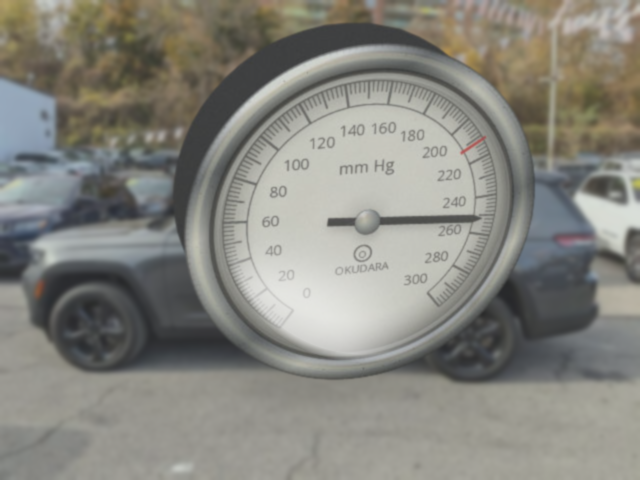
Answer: 250 mmHg
